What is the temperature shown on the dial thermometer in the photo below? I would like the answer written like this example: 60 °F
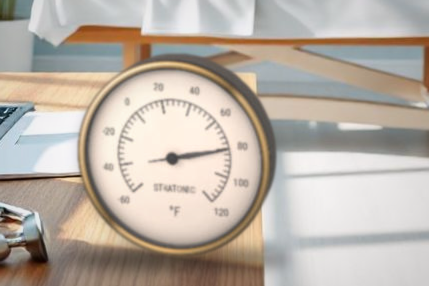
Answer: 80 °F
